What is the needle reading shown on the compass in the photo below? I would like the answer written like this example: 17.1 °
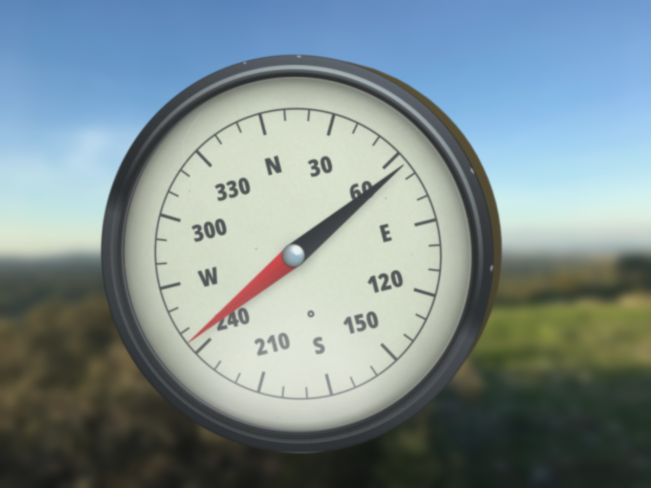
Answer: 245 °
